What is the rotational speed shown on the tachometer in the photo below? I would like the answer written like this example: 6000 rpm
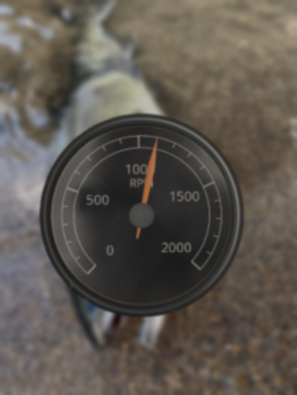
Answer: 1100 rpm
